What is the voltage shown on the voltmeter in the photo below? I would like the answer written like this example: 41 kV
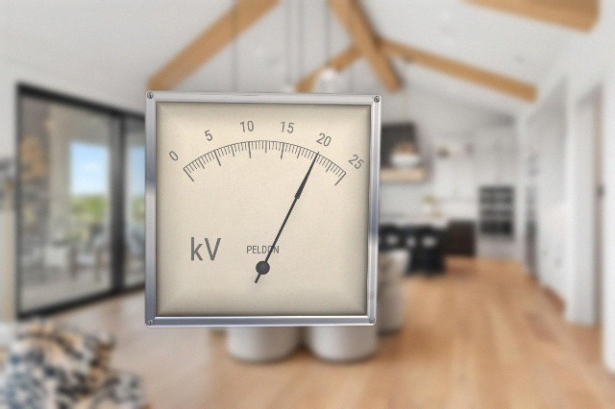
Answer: 20 kV
